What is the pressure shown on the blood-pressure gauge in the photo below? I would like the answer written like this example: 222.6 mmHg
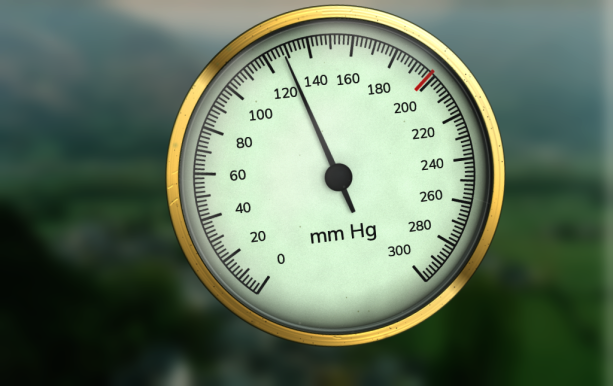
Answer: 128 mmHg
